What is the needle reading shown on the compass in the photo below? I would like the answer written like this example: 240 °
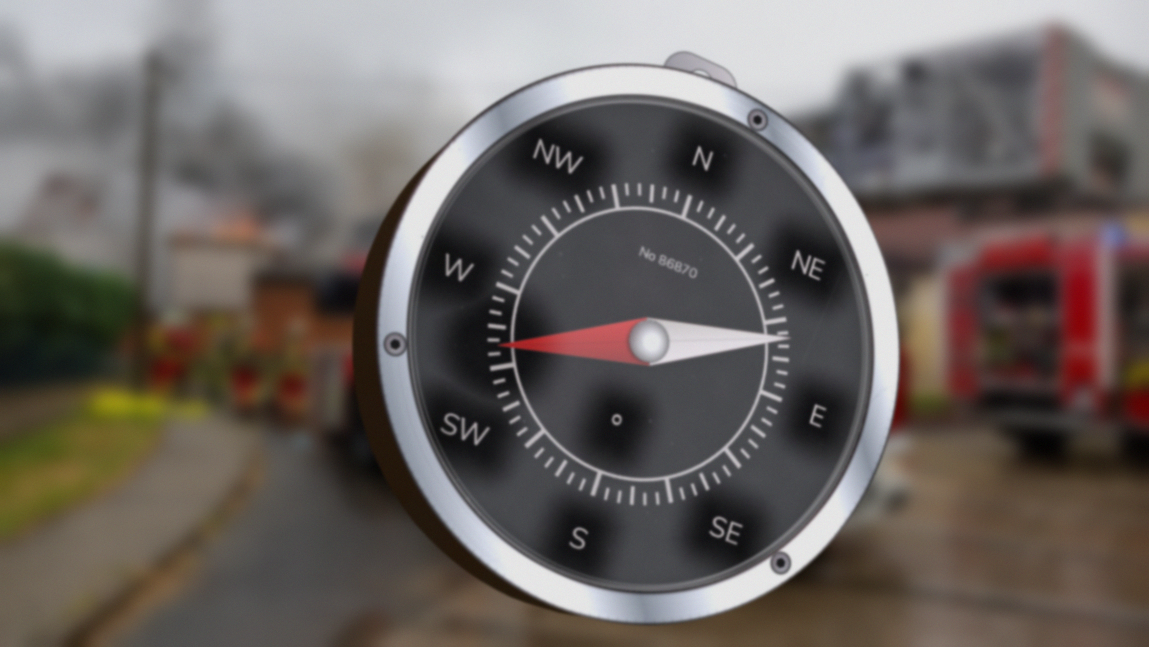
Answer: 247.5 °
